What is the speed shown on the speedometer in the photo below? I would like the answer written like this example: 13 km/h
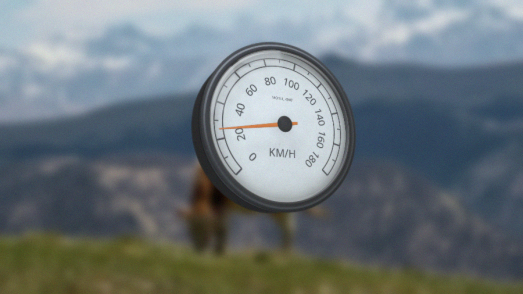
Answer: 25 km/h
